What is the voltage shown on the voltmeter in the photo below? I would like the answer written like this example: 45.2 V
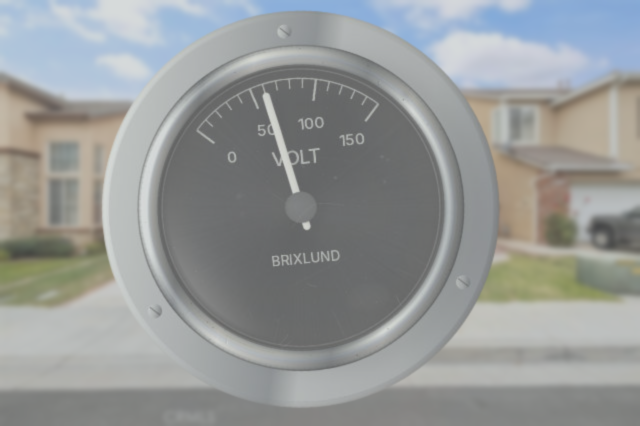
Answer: 60 V
